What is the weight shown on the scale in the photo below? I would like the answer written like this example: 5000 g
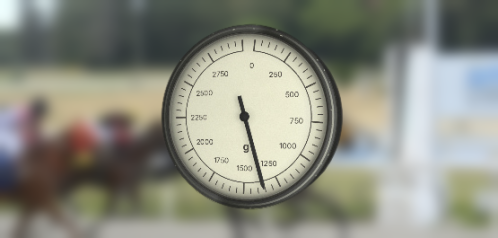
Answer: 1350 g
